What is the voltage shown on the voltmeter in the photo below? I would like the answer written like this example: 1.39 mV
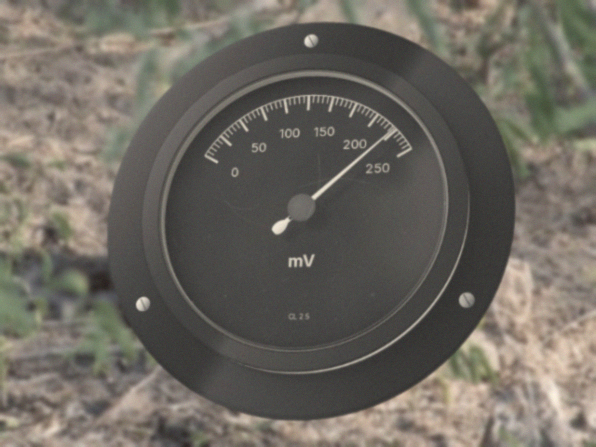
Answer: 225 mV
